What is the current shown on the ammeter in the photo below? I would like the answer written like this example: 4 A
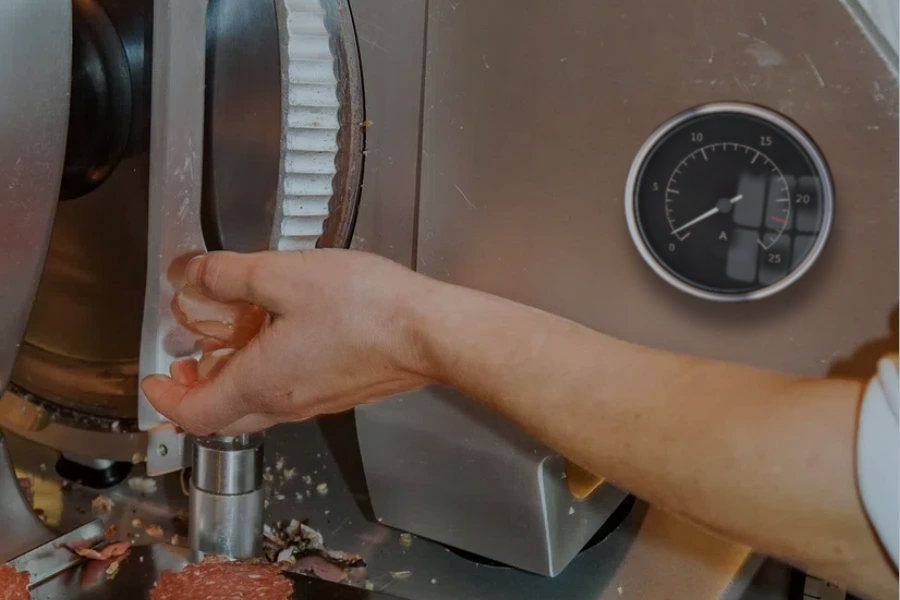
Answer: 1 A
